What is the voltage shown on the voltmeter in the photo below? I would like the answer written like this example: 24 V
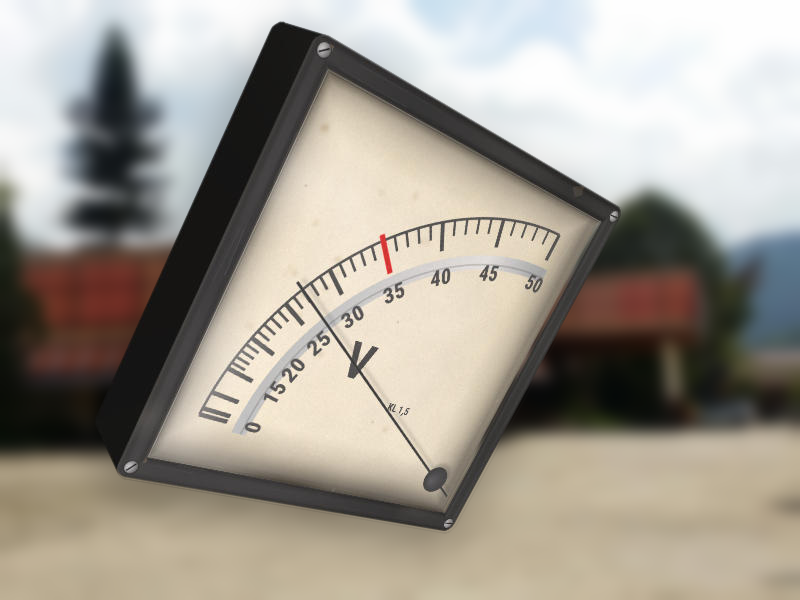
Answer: 27 V
